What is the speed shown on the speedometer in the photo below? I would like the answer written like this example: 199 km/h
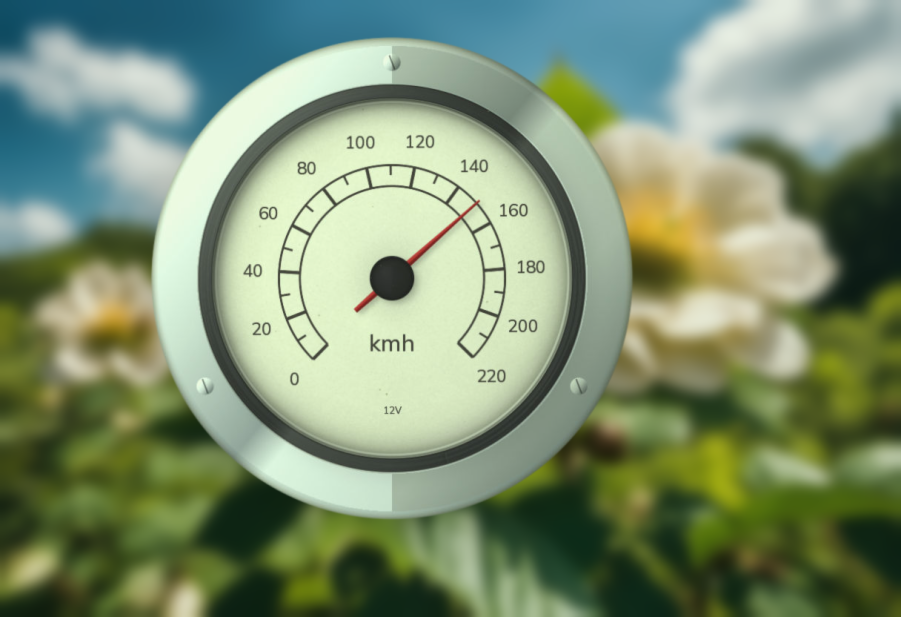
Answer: 150 km/h
